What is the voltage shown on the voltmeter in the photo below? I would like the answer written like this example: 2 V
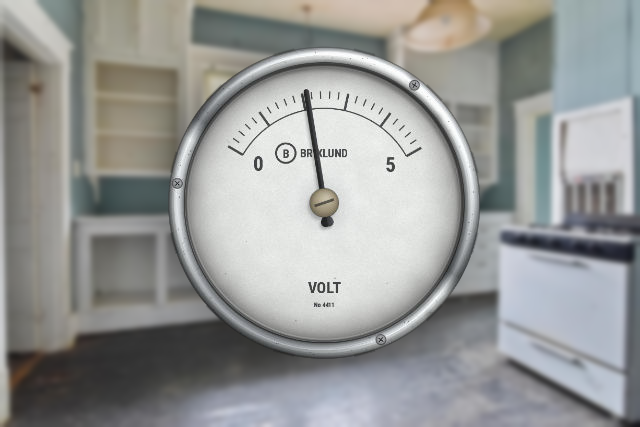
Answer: 2.1 V
